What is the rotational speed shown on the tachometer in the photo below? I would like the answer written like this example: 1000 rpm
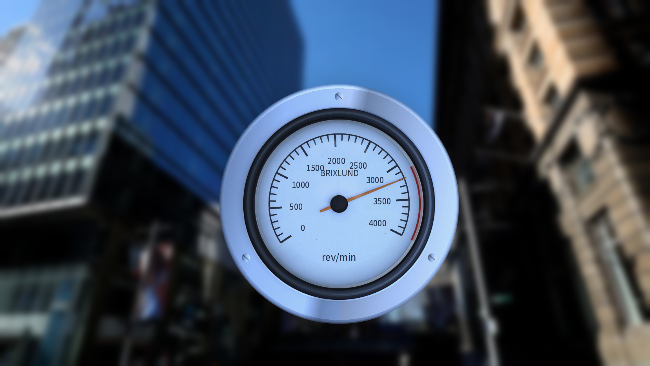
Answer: 3200 rpm
